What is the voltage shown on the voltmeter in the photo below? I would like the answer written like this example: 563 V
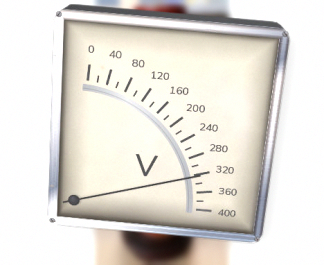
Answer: 320 V
